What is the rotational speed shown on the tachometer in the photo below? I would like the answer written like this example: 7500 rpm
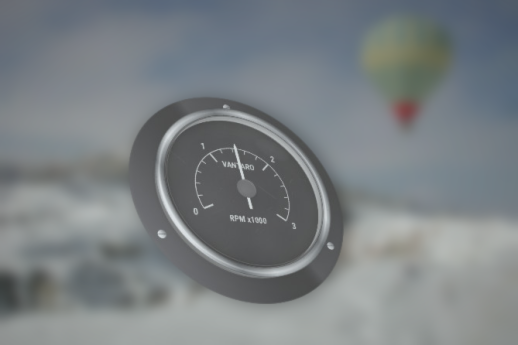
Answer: 1400 rpm
